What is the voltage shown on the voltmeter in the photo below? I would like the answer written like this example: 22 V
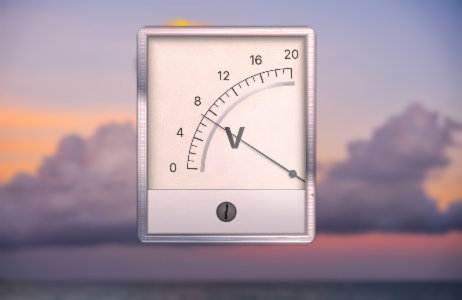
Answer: 7 V
